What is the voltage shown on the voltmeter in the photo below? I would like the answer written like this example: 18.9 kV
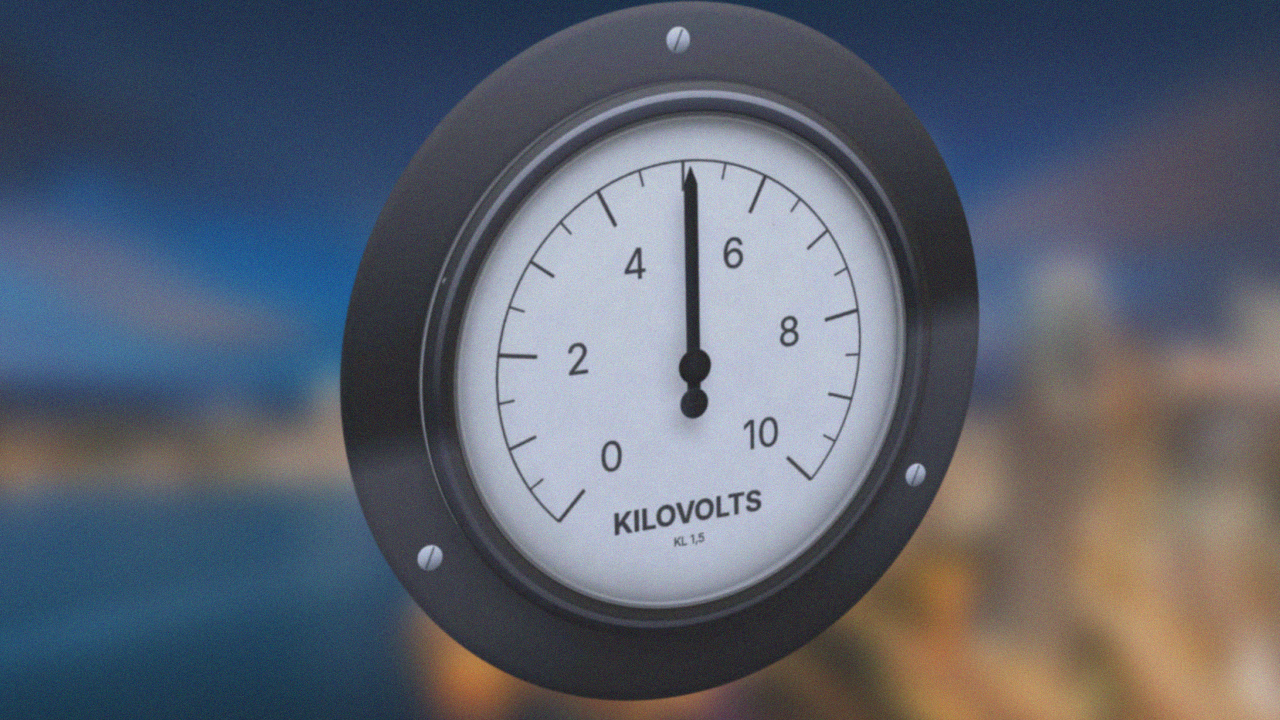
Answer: 5 kV
